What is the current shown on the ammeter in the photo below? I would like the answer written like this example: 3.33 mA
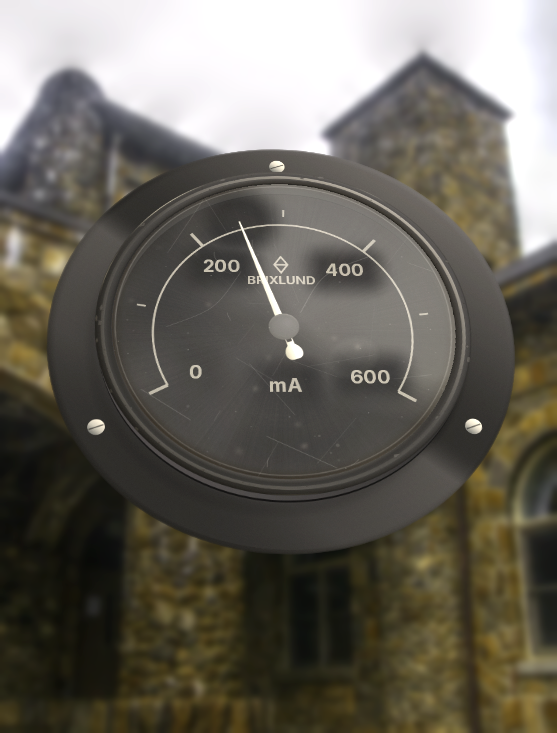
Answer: 250 mA
